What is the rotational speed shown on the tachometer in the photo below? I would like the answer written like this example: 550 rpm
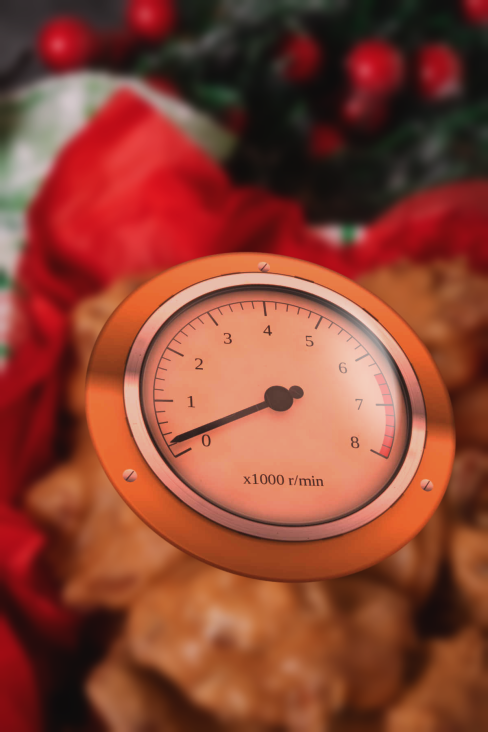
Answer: 200 rpm
